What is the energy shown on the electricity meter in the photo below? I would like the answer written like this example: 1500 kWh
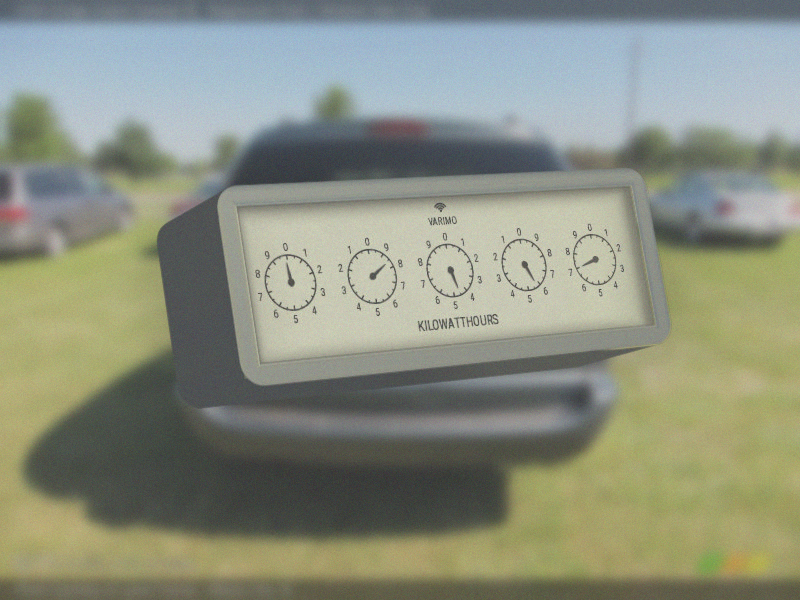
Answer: 98457 kWh
